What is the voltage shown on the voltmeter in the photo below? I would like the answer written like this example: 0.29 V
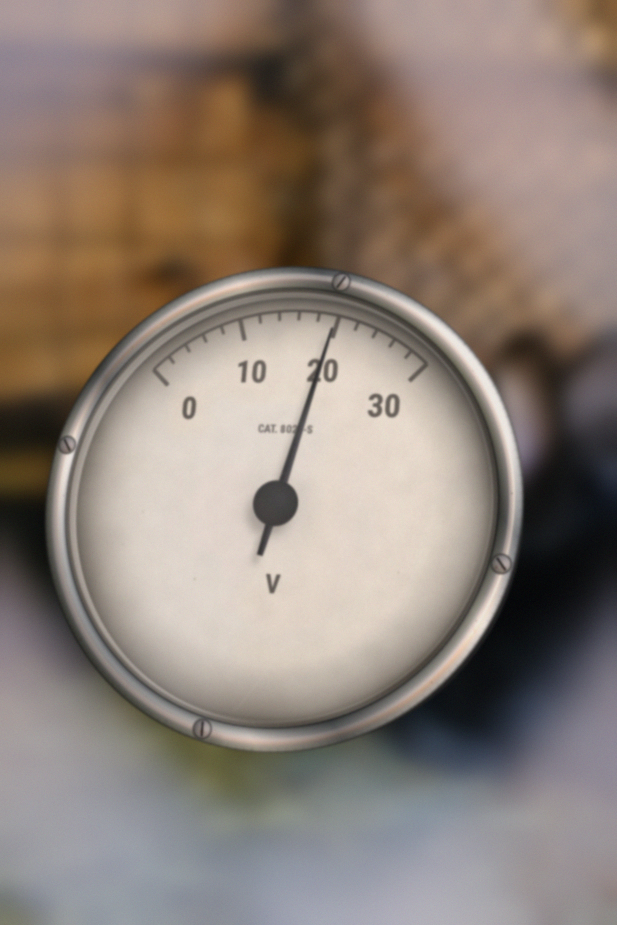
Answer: 20 V
